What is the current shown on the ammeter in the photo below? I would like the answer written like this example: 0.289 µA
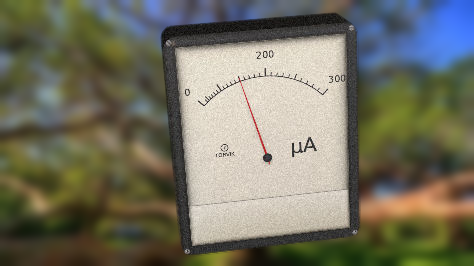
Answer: 150 µA
